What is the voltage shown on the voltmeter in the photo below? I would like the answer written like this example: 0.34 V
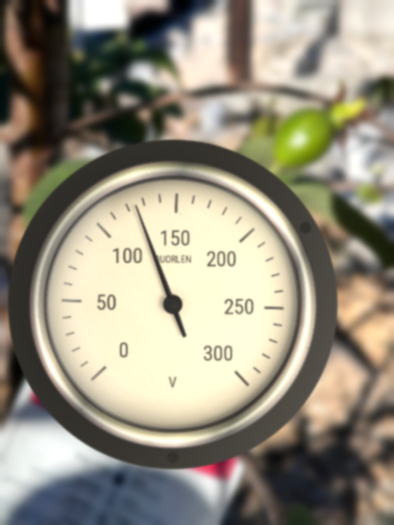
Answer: 125 V
